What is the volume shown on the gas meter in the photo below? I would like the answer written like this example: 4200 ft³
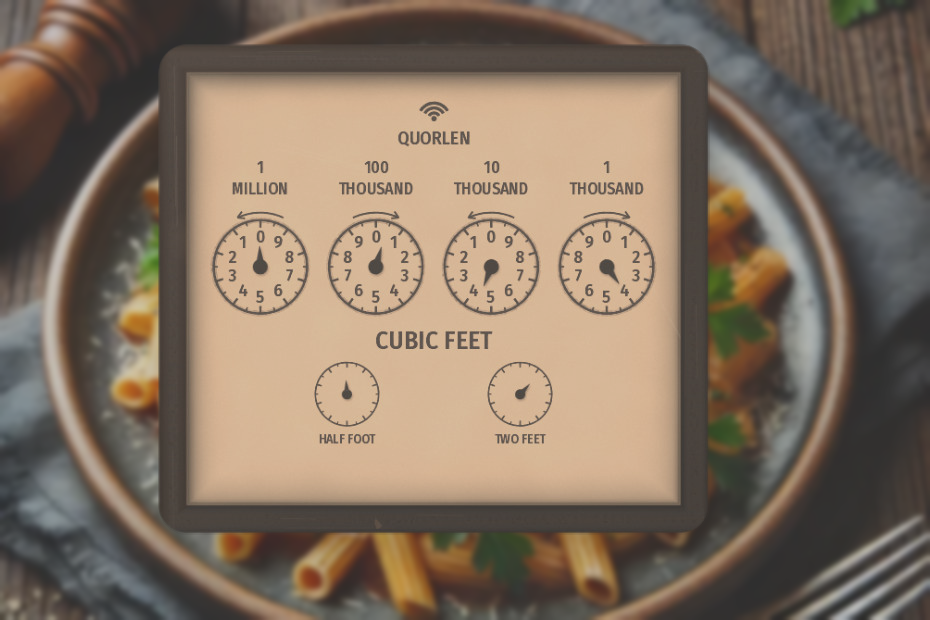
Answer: 4400 ft³
